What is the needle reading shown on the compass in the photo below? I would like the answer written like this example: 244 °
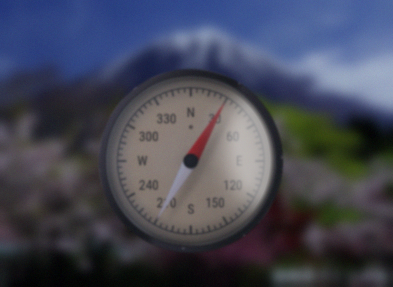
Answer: 30 °
